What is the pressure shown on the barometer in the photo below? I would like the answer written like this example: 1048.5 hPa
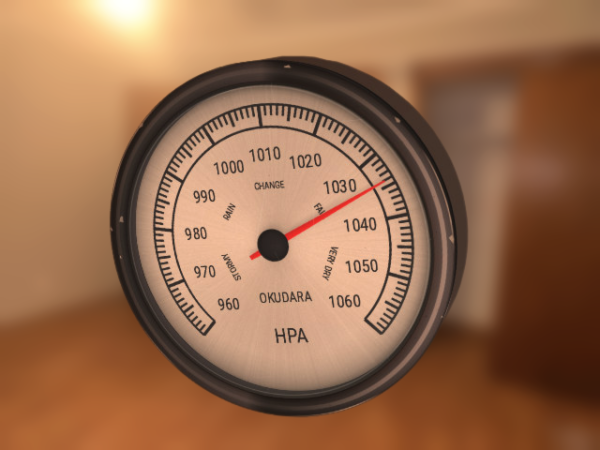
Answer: 1034 hPa
